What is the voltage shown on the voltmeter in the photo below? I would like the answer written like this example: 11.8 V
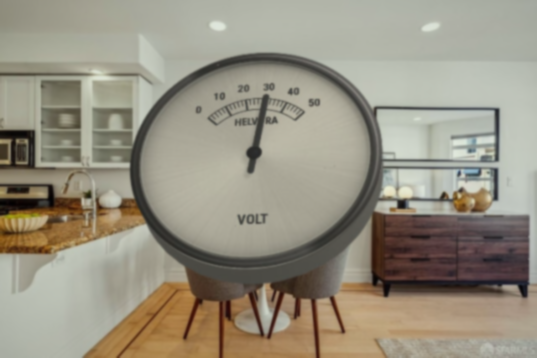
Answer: 30 V
